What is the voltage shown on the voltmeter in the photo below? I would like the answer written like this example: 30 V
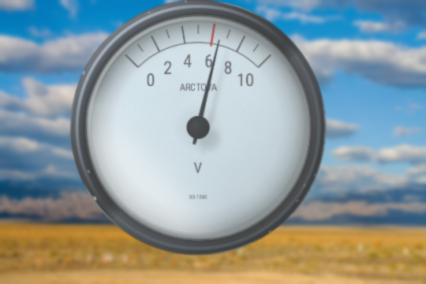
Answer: 6.5 V
